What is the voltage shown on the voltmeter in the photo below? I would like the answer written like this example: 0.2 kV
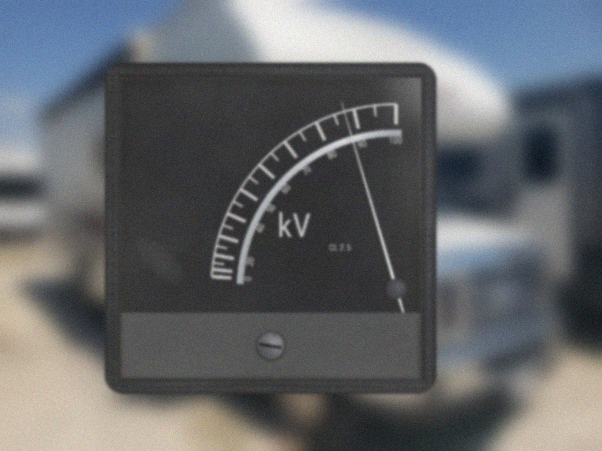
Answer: 87.5 kV
